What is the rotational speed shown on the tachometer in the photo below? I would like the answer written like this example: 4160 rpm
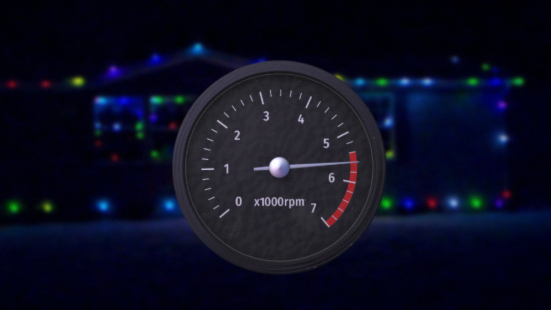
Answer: 5600 rpm
